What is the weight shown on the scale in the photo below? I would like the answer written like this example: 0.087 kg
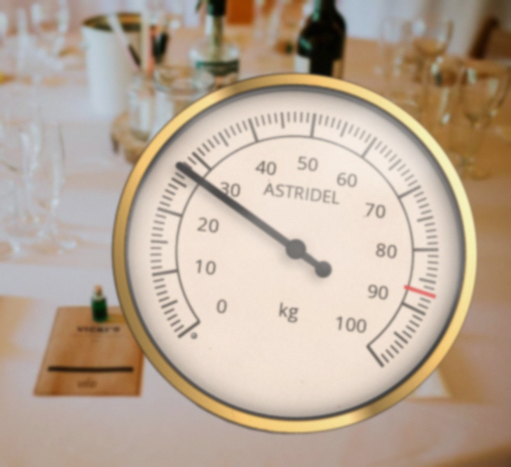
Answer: 27 kg
